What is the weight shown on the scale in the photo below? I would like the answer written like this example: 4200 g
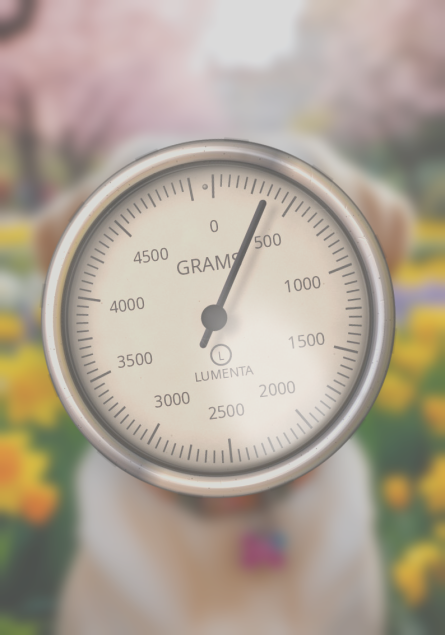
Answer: 350 g
